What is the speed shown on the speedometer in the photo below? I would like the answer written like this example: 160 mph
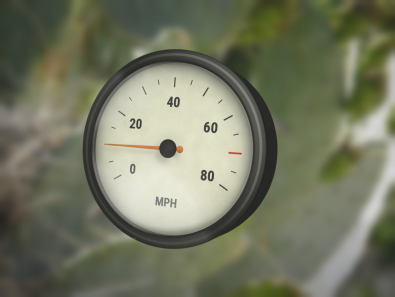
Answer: 10 mph
